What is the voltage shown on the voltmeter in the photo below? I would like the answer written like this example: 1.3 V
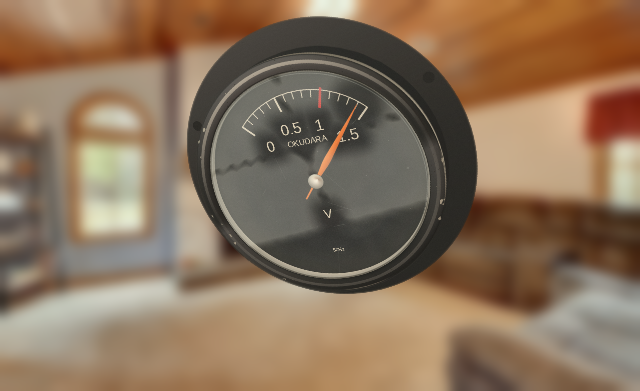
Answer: 1.4 V
